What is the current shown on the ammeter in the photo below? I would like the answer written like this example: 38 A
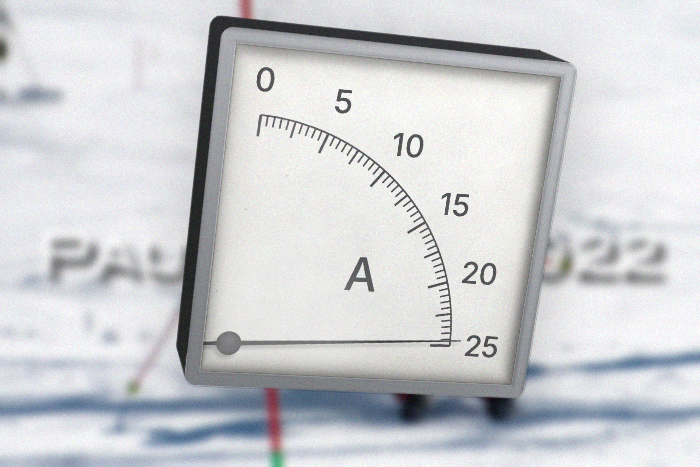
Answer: 24.5 A
